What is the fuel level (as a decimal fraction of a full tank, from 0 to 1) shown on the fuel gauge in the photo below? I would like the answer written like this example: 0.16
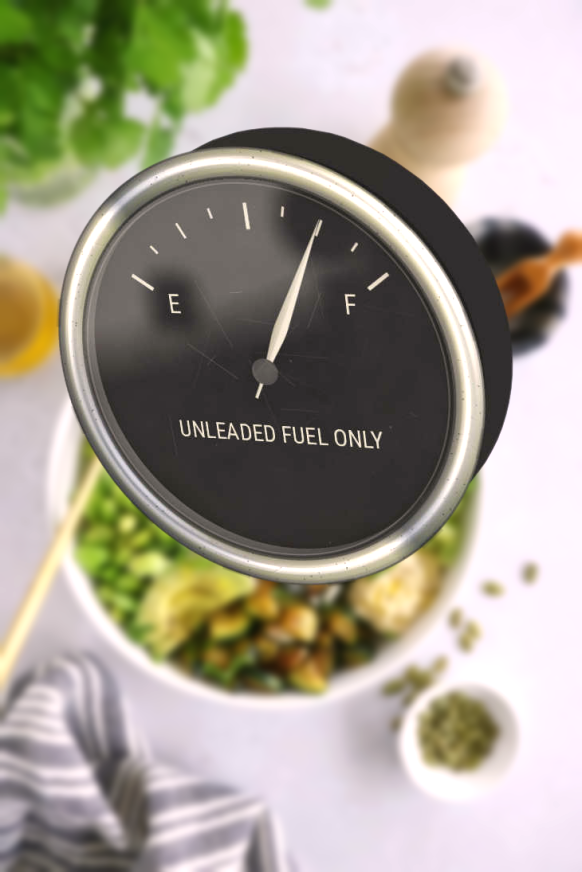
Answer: 0.75
